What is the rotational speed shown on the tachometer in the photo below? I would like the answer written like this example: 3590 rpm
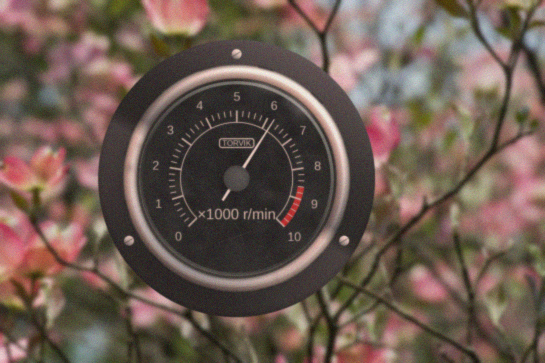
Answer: 6200 rpm
